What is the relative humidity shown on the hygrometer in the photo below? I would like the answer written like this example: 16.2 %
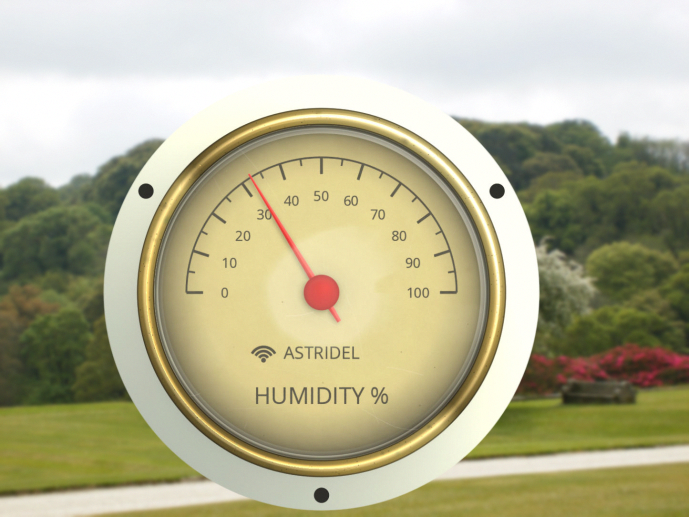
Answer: 32.5 %
